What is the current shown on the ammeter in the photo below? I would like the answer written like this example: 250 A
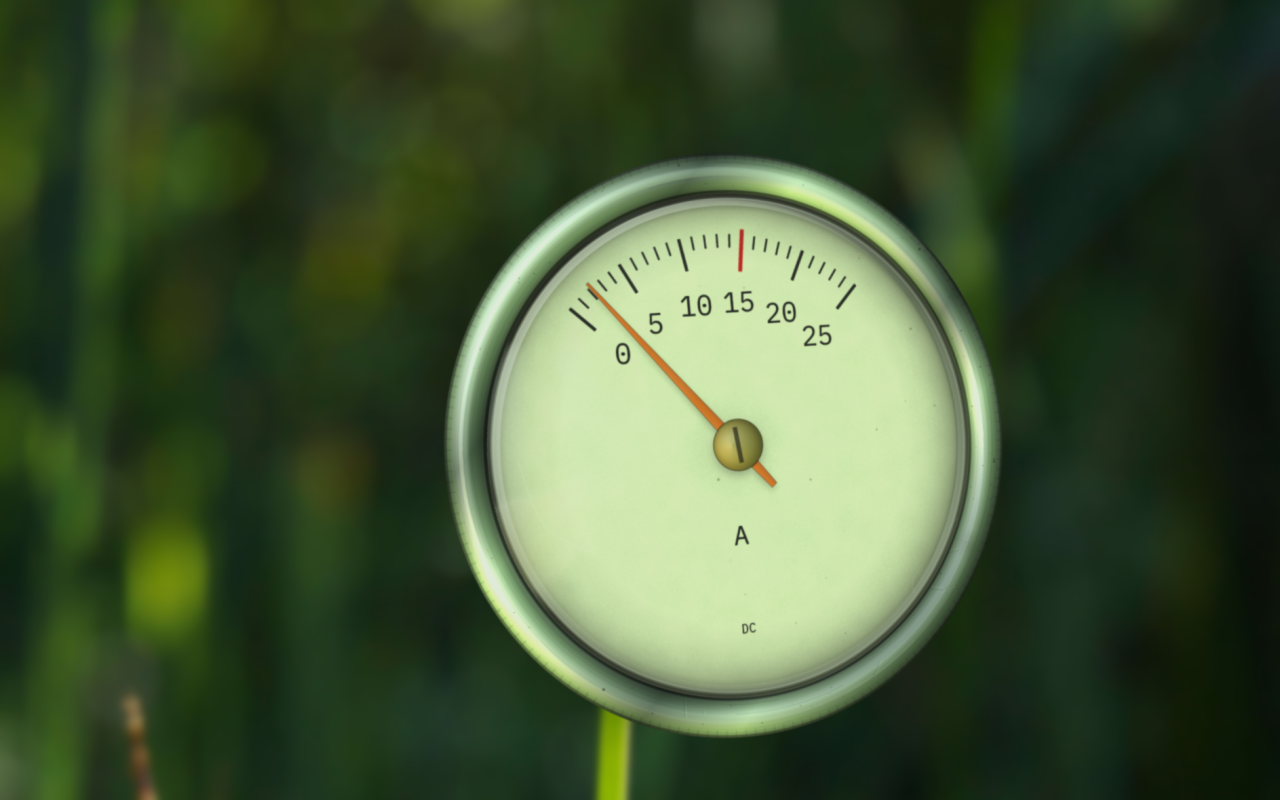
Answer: 2 A
